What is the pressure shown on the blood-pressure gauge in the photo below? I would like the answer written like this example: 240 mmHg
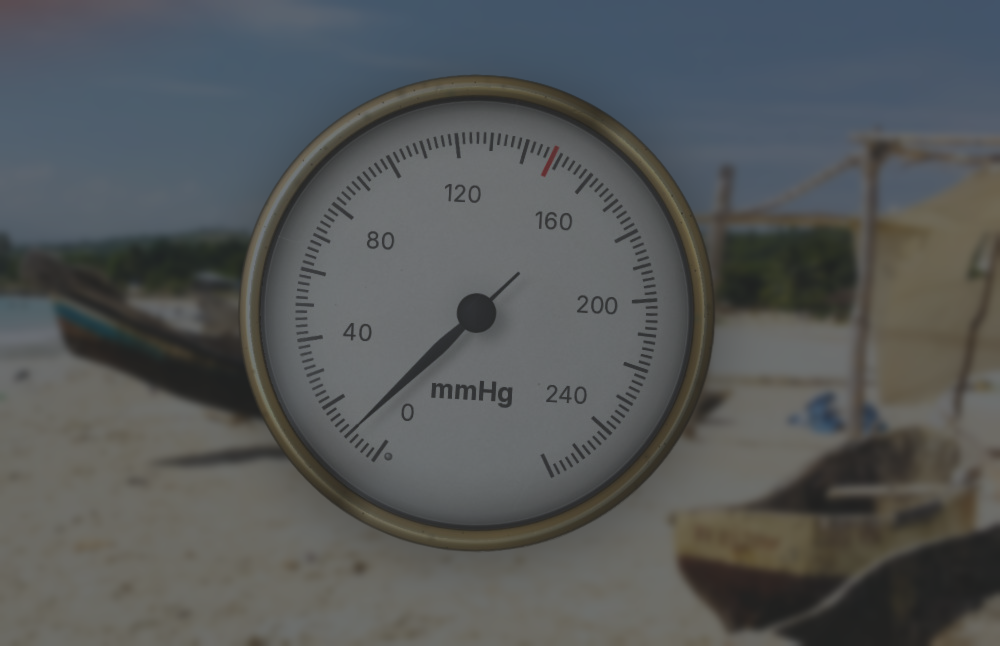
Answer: 10 mmHg
